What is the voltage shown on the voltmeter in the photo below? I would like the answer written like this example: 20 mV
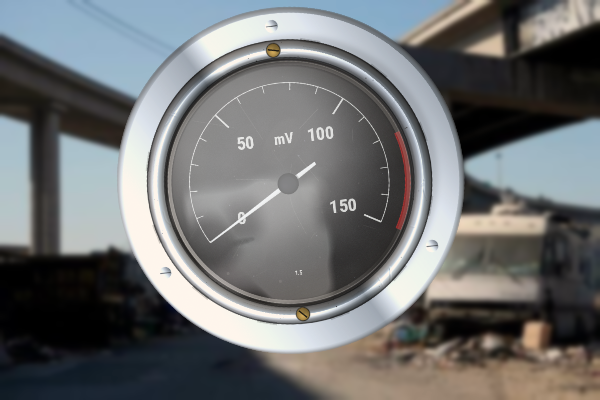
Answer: 0 mV
